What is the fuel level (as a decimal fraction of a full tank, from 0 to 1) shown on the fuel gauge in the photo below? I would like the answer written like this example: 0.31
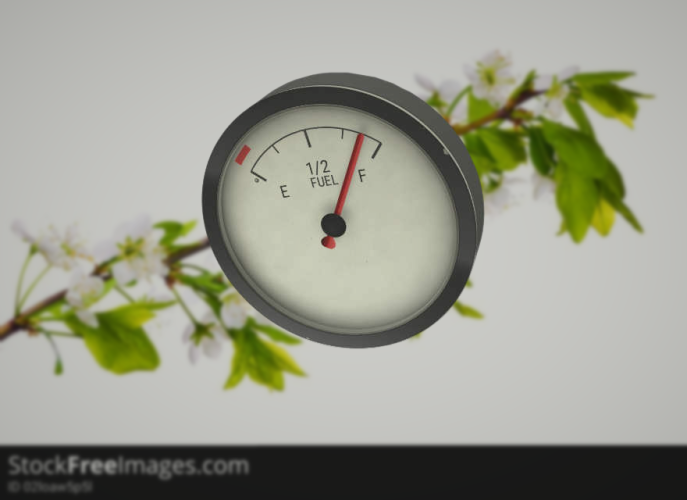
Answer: 0.875
